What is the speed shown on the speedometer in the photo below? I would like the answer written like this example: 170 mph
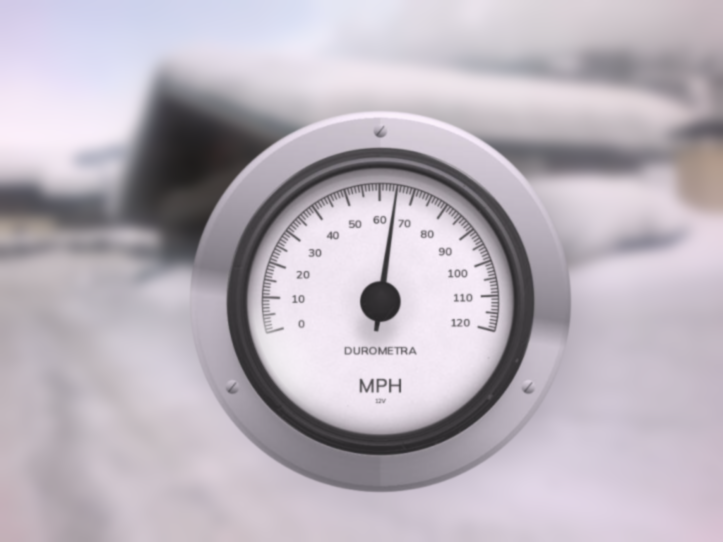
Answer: 65 mph
